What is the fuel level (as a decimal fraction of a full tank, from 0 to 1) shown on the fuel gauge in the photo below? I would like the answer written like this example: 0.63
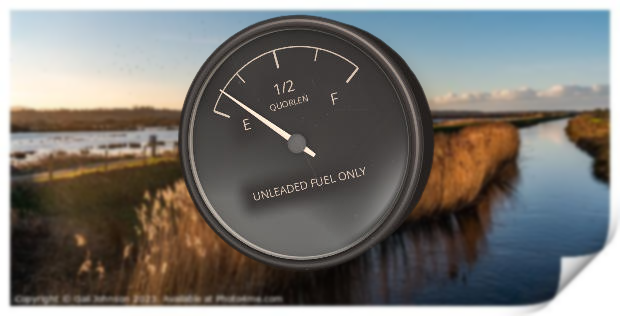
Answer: 0.125
